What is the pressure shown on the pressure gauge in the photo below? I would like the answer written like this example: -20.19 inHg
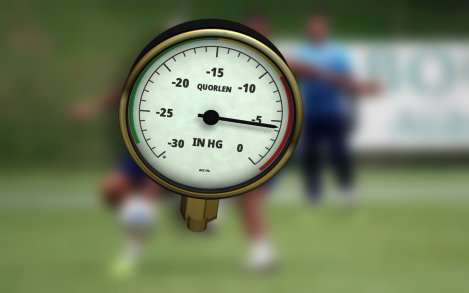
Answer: -4.5 inHg
